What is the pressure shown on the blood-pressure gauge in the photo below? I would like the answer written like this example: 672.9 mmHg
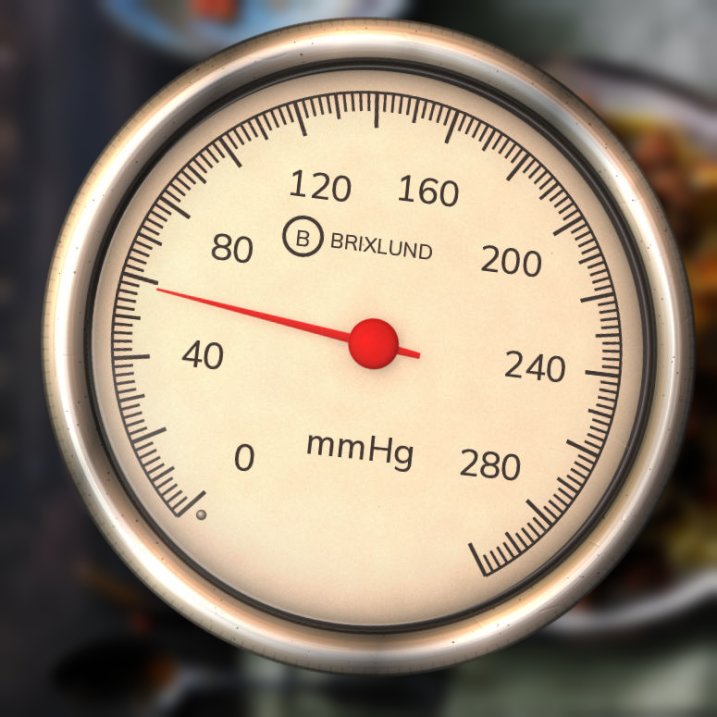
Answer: 58 mmHg
